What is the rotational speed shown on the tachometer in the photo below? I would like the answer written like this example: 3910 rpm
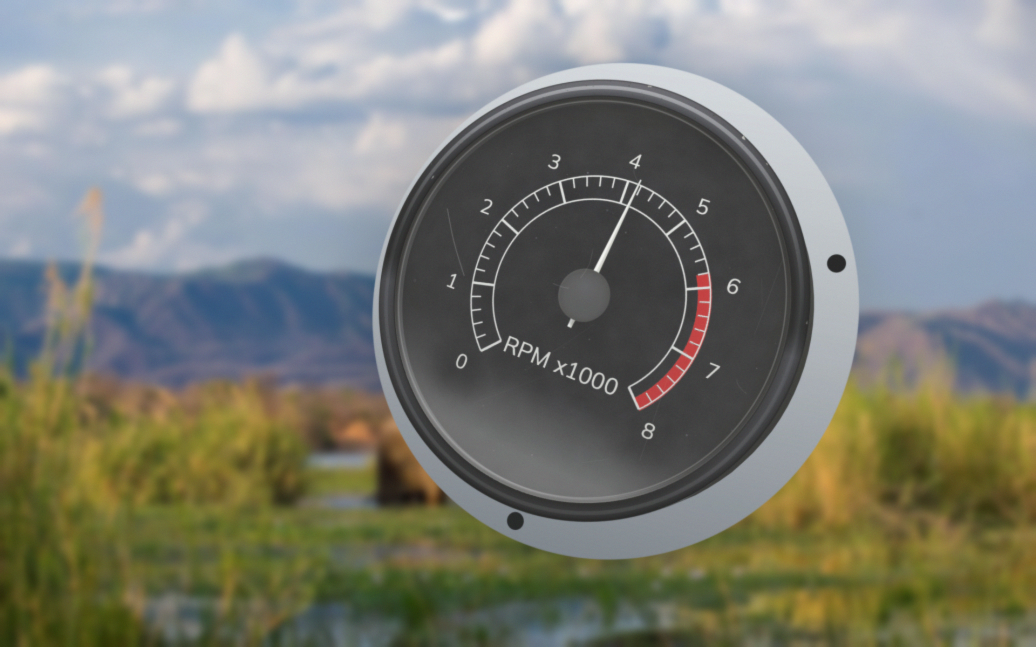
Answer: 4200 rpm
